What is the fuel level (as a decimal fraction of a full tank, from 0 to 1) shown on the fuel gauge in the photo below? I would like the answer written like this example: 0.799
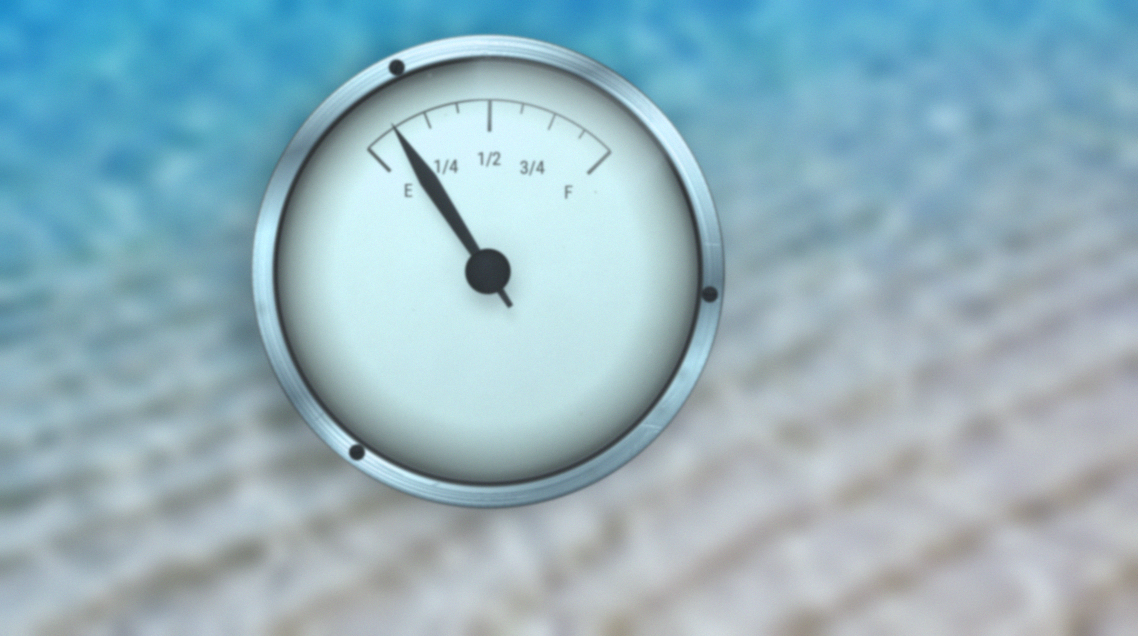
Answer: 0.125
